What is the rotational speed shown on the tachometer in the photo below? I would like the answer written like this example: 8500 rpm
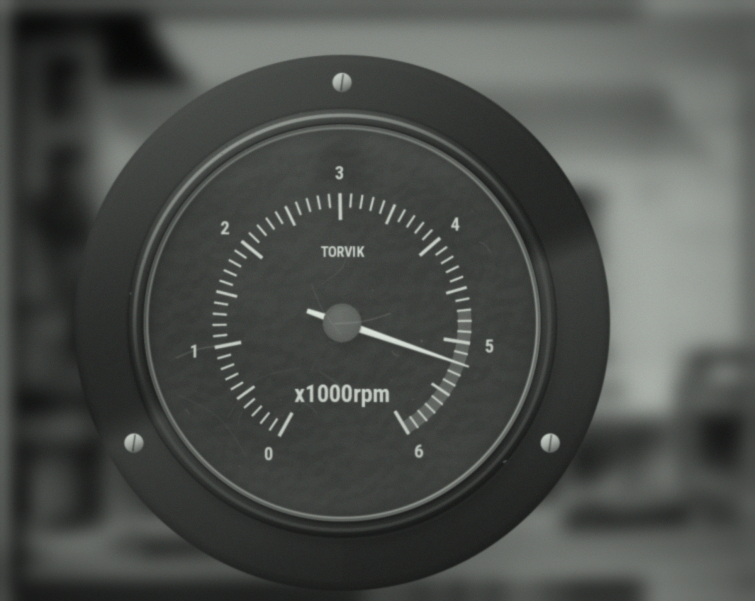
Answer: 5200 rpm
